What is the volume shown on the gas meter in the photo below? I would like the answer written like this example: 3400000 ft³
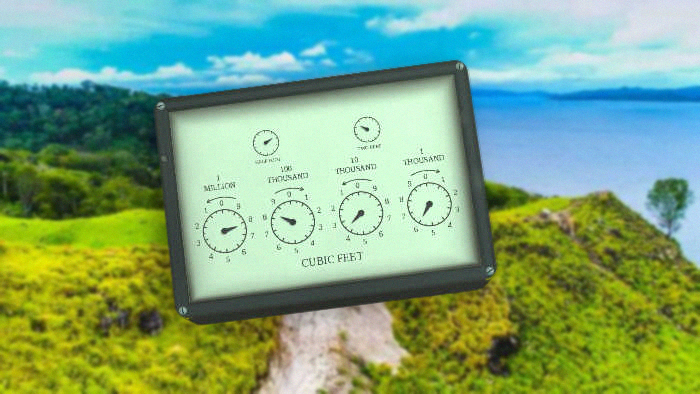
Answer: 783600 ft³
